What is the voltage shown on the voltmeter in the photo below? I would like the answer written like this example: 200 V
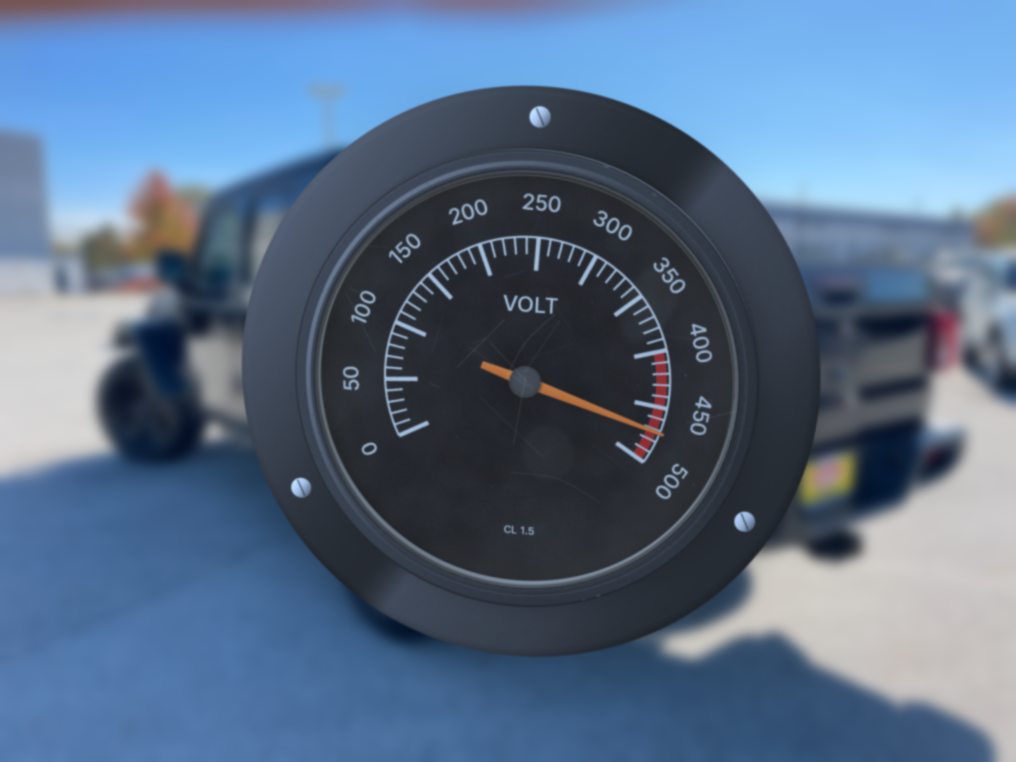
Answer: 470 V
